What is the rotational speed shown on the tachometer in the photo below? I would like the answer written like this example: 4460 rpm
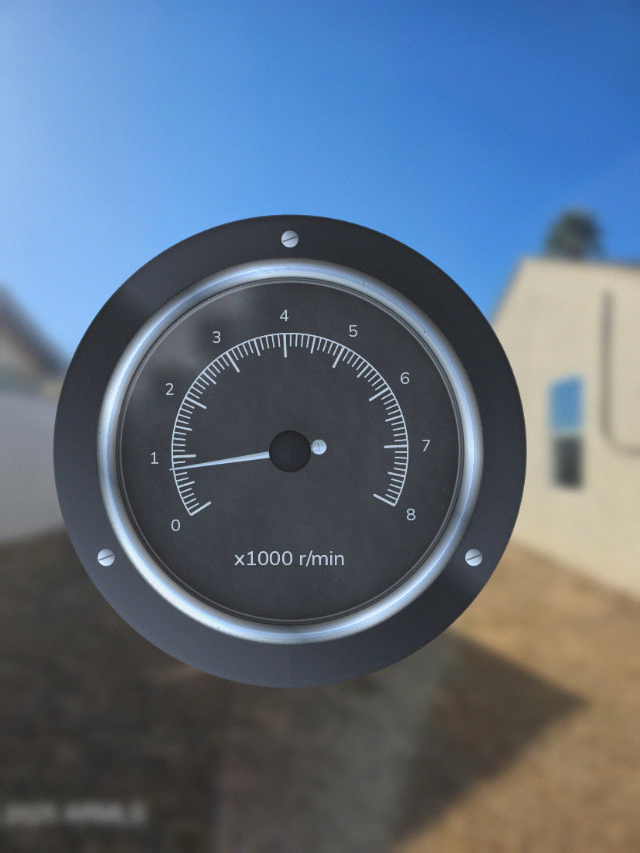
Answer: 800 rpm
